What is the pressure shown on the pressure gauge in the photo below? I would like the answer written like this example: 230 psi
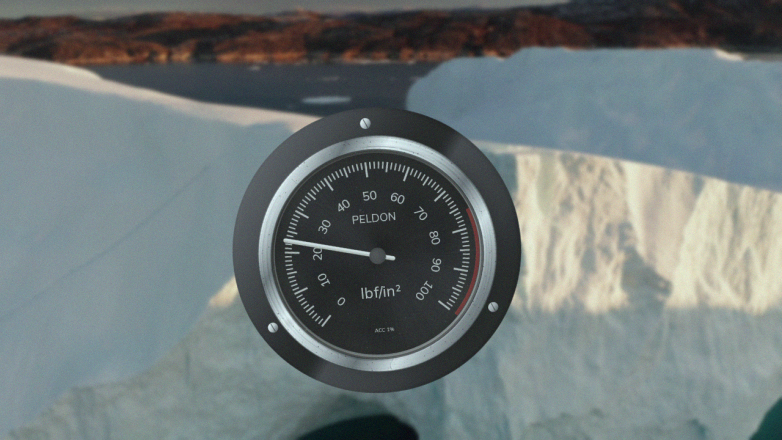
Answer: 23 psi
